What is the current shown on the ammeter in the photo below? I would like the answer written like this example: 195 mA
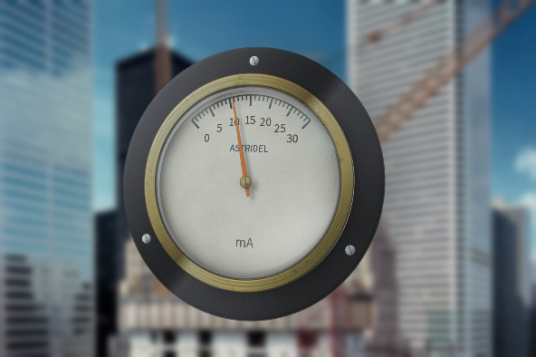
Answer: 11 mA
